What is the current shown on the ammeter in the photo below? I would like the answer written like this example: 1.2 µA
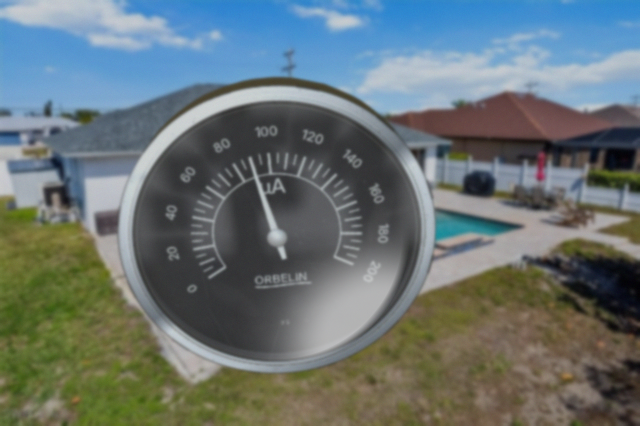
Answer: 90 µA
